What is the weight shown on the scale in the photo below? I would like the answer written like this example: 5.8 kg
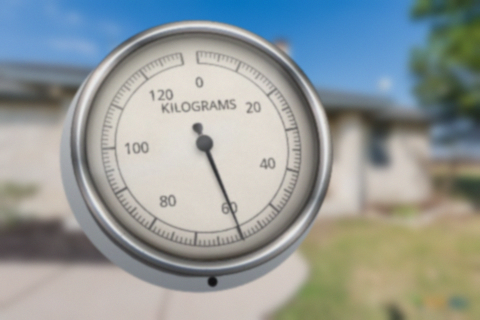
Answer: 60 kg
